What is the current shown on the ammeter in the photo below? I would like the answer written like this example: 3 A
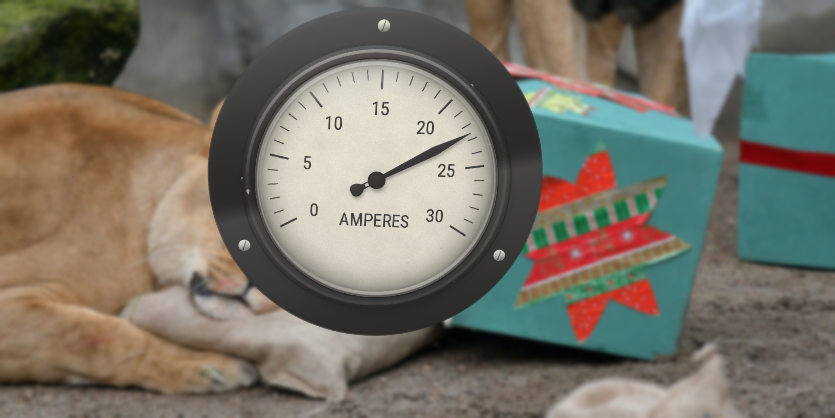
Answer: 22.5 A
